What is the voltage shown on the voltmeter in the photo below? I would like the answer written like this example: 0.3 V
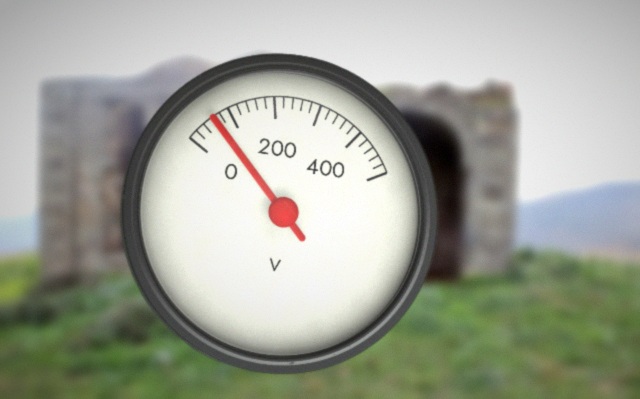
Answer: 60 V
